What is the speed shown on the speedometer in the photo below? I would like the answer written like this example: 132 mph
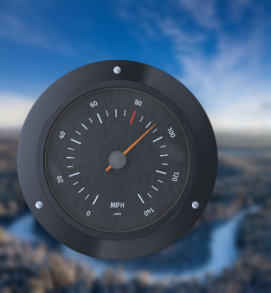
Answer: 92.5 mph
